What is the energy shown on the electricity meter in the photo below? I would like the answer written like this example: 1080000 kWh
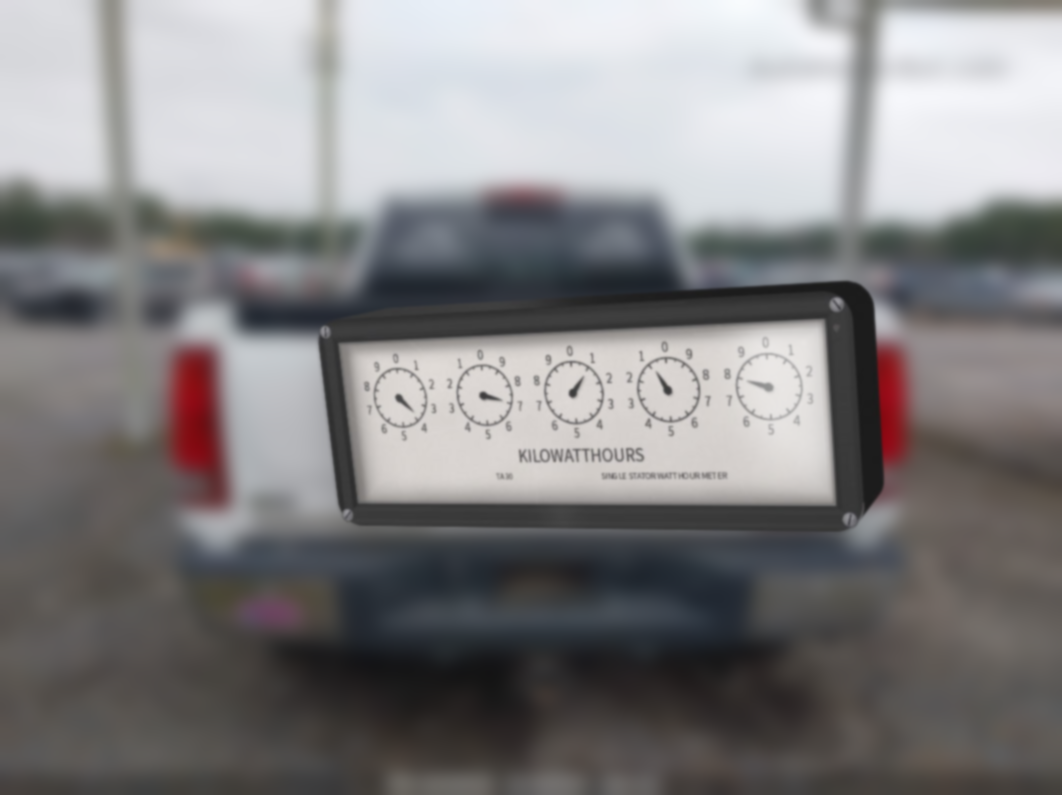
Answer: 37108 kWh
